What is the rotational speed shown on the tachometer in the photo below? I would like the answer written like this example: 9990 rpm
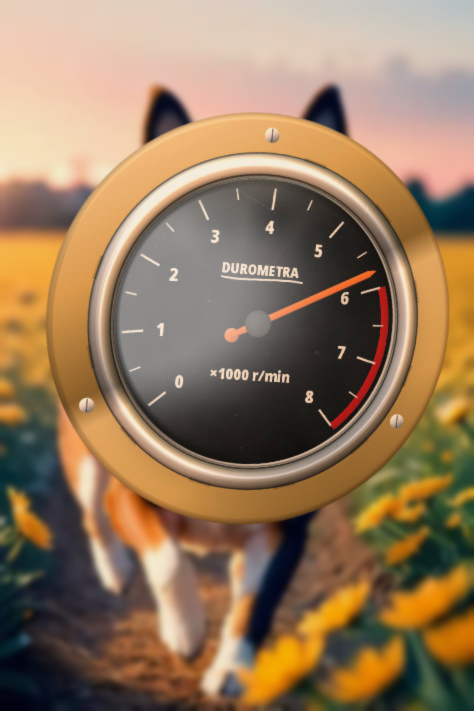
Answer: 5750 rpm
